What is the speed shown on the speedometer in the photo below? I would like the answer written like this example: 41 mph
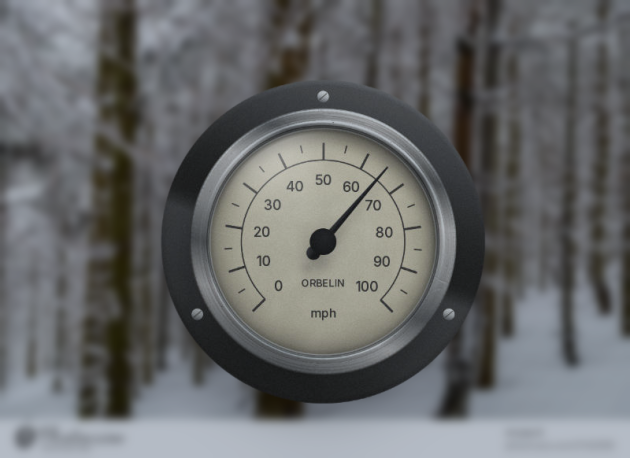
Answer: 65 mph
